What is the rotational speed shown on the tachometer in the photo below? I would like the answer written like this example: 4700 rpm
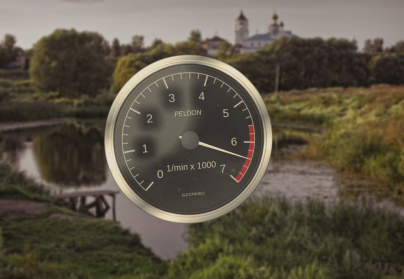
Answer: 6400 rpm
